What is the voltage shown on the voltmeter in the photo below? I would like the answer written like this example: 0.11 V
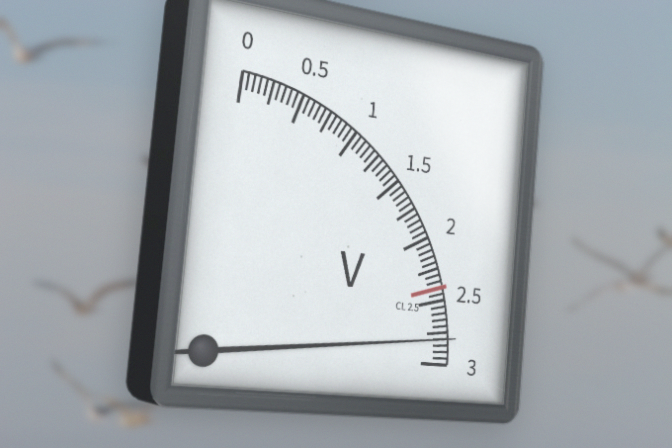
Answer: 2.8 V
